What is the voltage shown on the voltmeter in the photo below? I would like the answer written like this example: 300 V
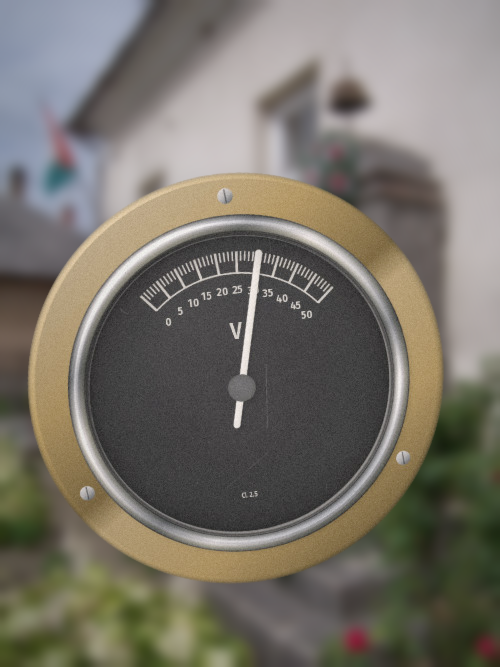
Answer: 30 V
